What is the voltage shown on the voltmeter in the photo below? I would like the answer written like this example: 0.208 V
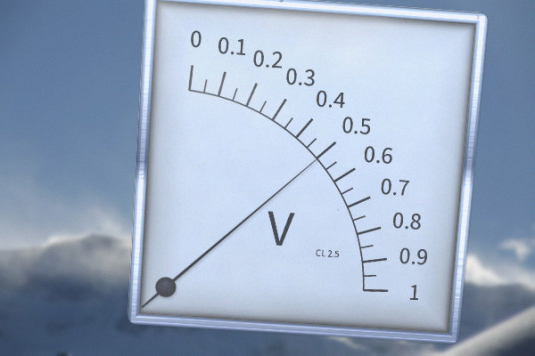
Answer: 0.5 V
